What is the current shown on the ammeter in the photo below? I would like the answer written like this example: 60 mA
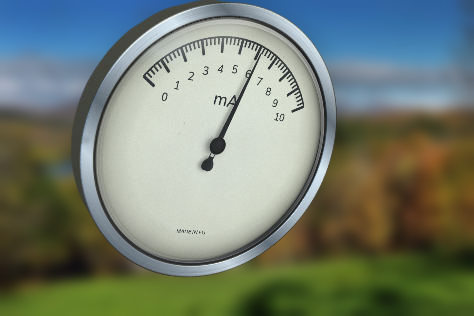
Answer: 6 mA
